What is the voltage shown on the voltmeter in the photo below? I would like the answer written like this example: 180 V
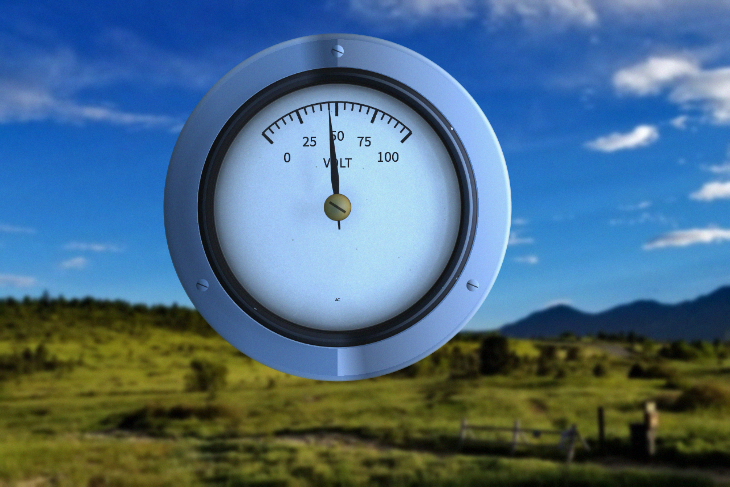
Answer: 45 V
